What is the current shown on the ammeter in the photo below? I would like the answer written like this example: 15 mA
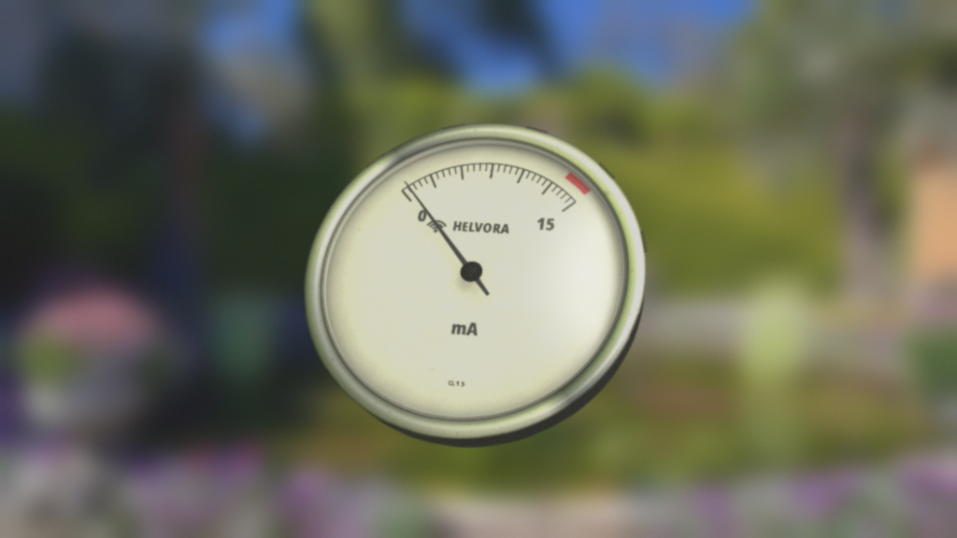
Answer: 0.5 mA
